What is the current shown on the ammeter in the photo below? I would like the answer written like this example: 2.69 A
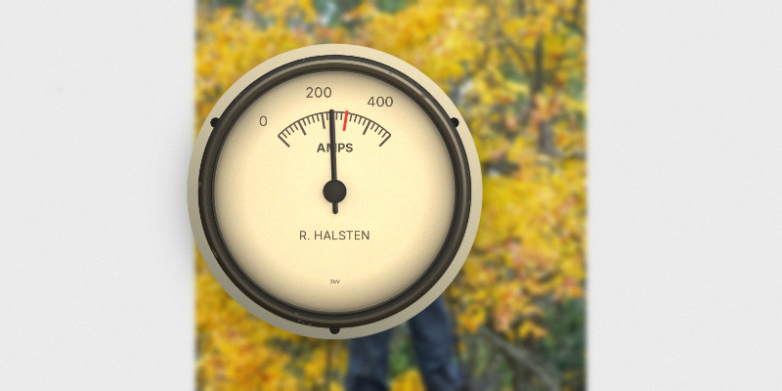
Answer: 240 A
